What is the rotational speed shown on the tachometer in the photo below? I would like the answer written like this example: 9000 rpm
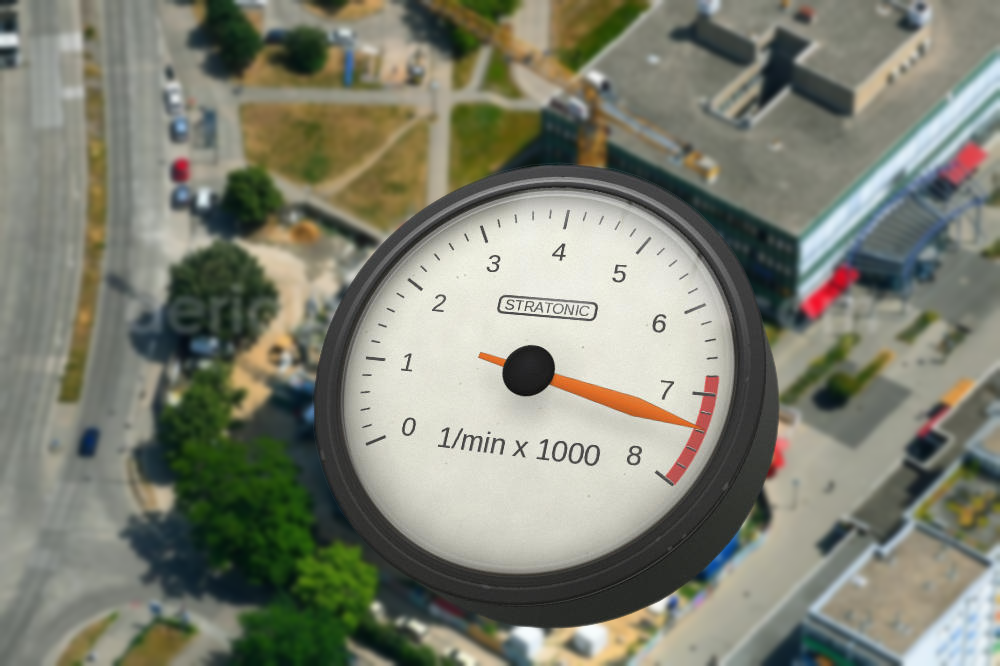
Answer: 7400 rpm
